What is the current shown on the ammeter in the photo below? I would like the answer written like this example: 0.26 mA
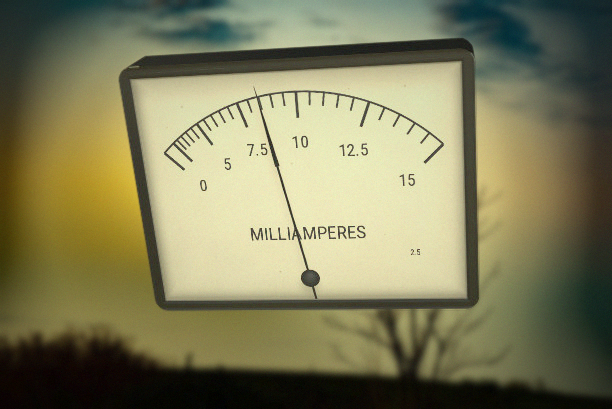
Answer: 8.5 mA
